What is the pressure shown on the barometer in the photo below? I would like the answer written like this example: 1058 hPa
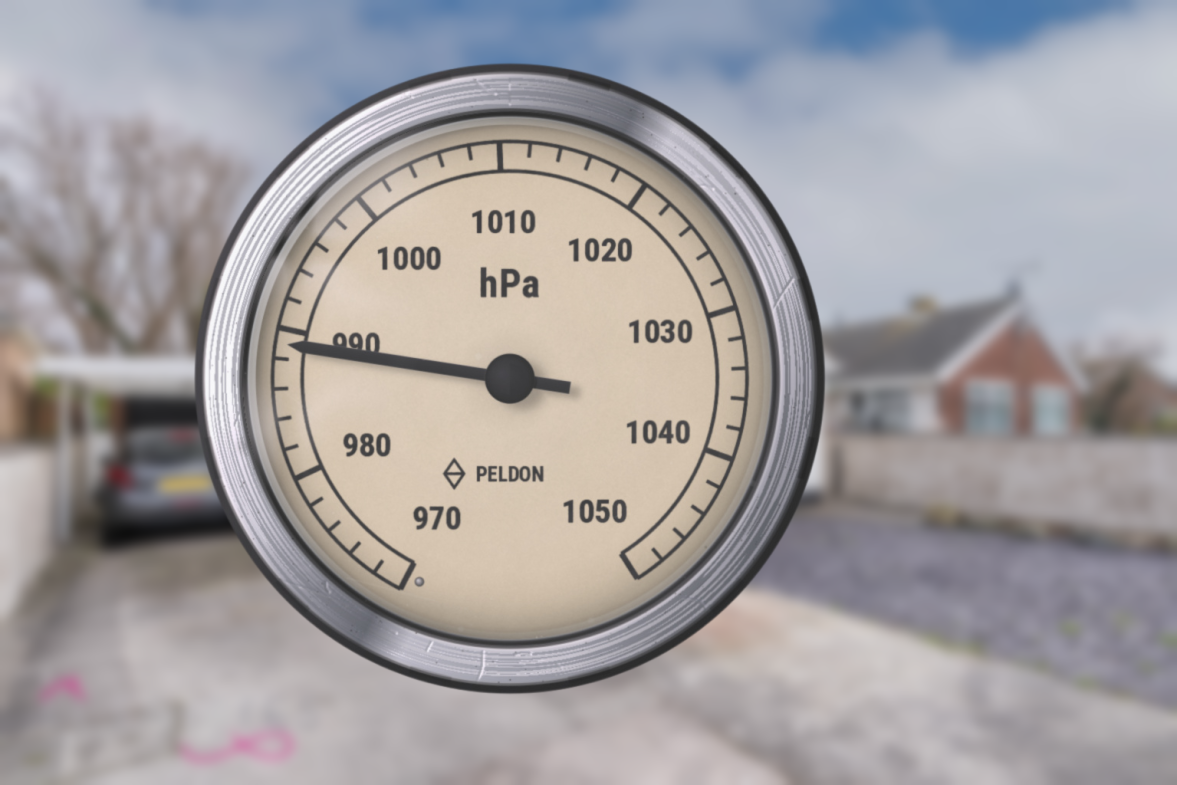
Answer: 989 hPa
